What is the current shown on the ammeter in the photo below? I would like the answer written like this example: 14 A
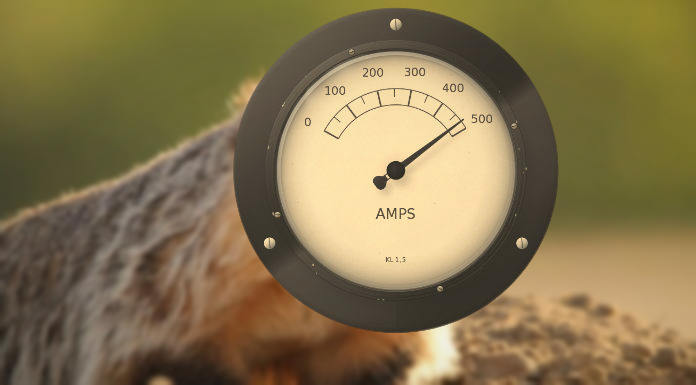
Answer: 475 A
